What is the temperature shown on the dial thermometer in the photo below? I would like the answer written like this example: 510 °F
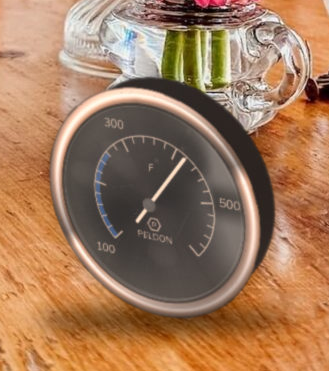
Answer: 420 °F
